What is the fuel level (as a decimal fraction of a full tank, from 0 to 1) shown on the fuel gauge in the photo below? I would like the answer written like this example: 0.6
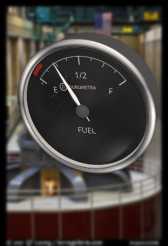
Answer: 0.25
